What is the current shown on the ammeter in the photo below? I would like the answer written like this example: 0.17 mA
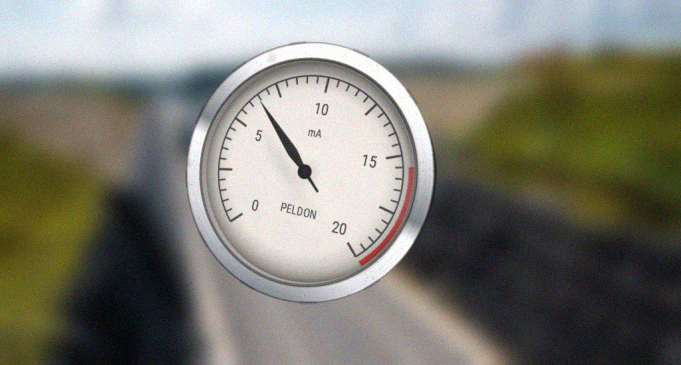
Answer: 6.5 mA
